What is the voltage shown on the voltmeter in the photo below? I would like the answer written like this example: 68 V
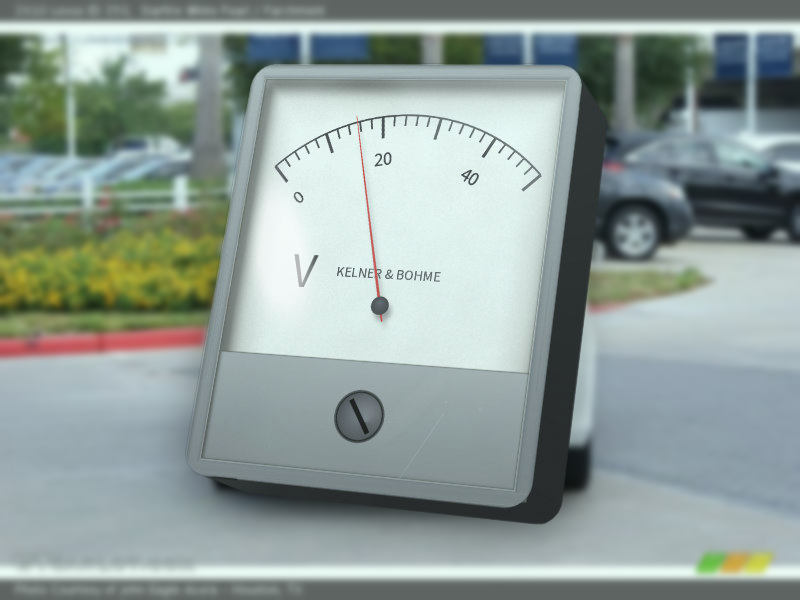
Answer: 16 V
